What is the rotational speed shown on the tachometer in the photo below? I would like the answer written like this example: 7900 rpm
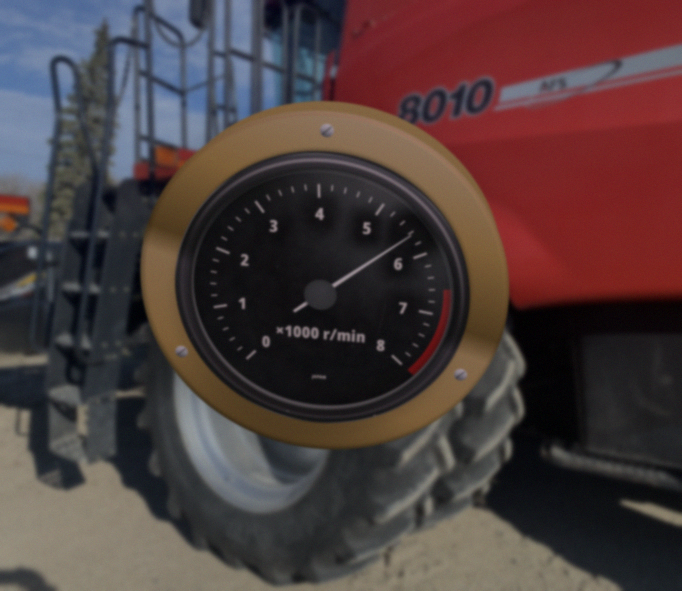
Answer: 5600 rpm
